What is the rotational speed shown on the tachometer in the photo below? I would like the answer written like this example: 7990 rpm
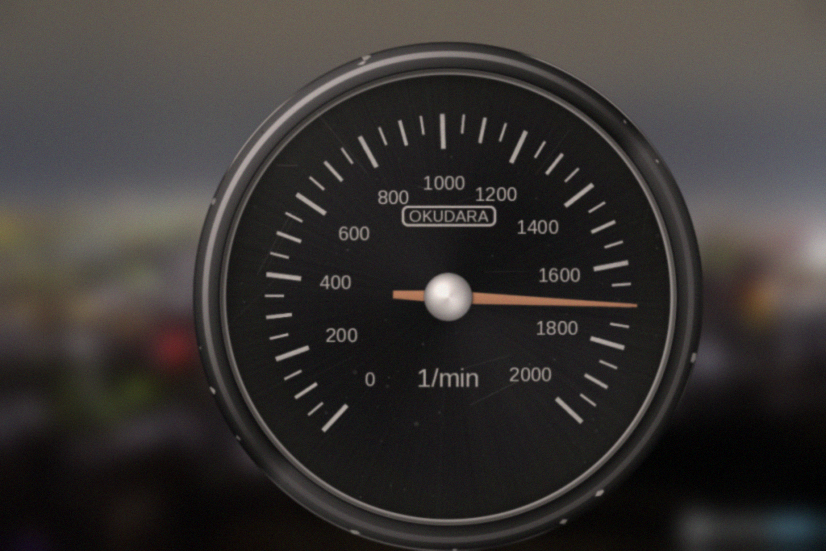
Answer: 1700 rpm
